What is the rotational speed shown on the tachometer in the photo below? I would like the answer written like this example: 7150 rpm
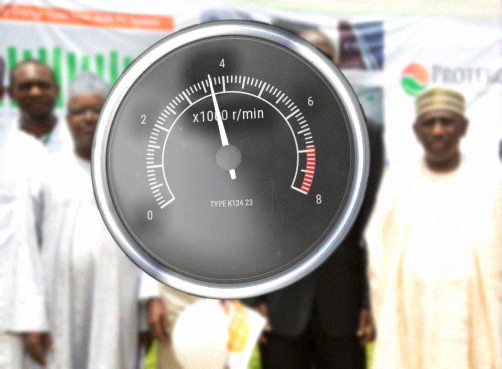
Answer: 3700 rpm
